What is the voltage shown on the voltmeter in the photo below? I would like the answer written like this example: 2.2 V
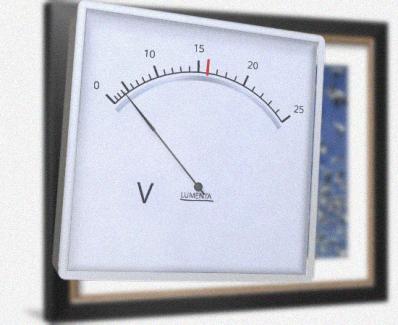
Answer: 4 V
